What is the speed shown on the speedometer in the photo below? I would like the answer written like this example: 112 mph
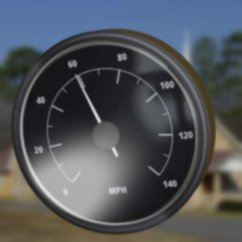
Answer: 60 mph
